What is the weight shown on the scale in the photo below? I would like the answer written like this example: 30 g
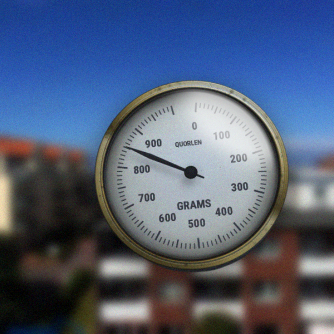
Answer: 850 g
